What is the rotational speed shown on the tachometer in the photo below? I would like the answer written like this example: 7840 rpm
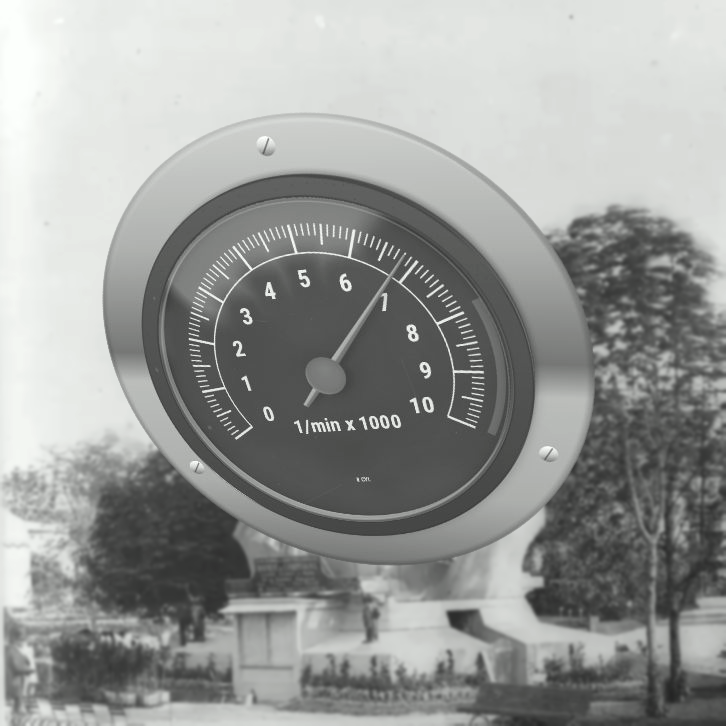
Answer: 6800 rpm
